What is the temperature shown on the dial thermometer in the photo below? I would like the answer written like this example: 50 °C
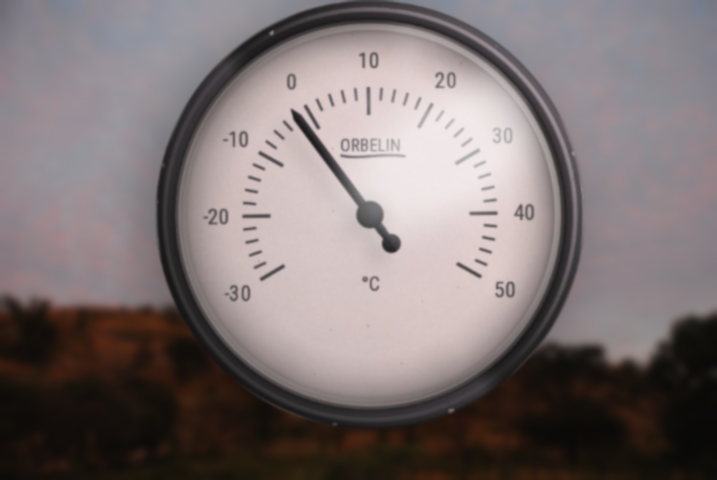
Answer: -2 °C
